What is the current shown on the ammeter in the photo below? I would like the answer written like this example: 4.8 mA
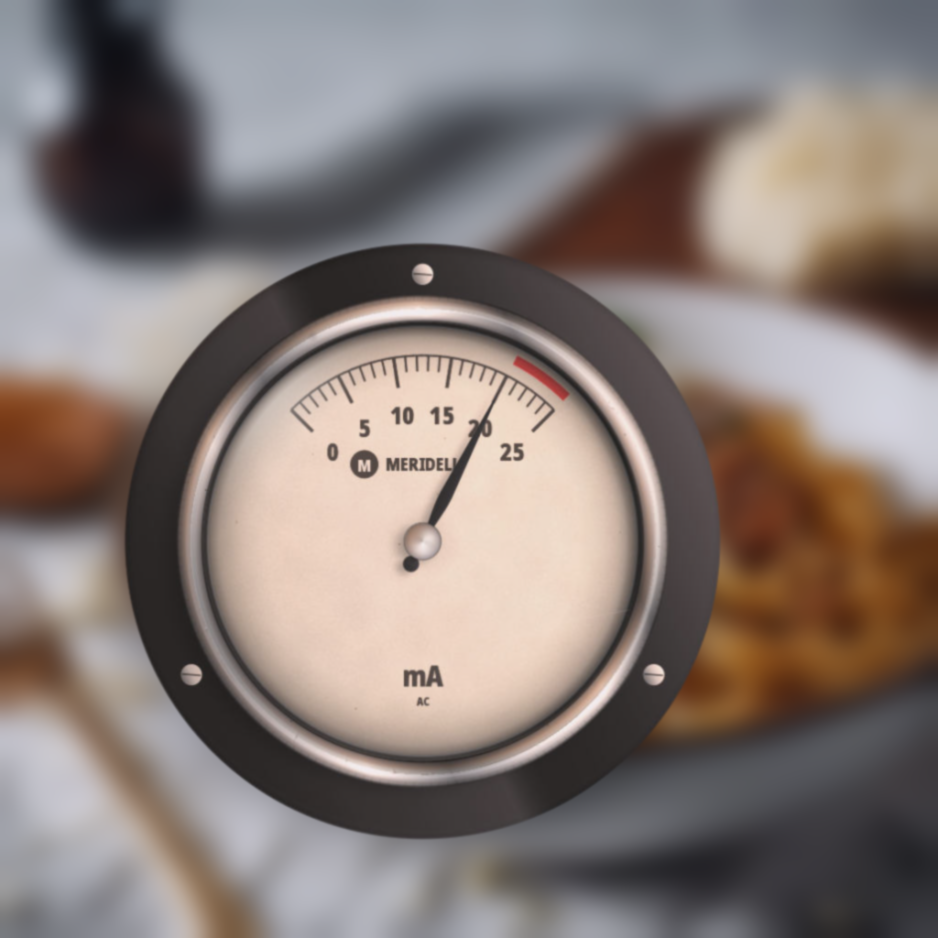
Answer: 20 mA
